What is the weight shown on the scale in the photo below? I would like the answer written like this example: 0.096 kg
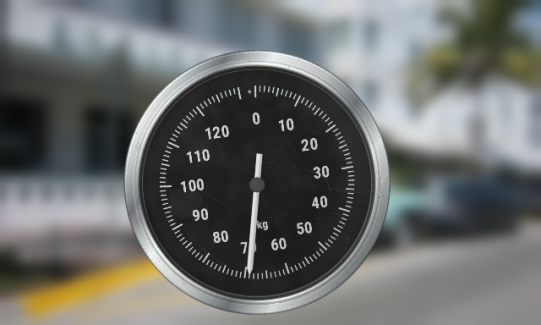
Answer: 69 kg
